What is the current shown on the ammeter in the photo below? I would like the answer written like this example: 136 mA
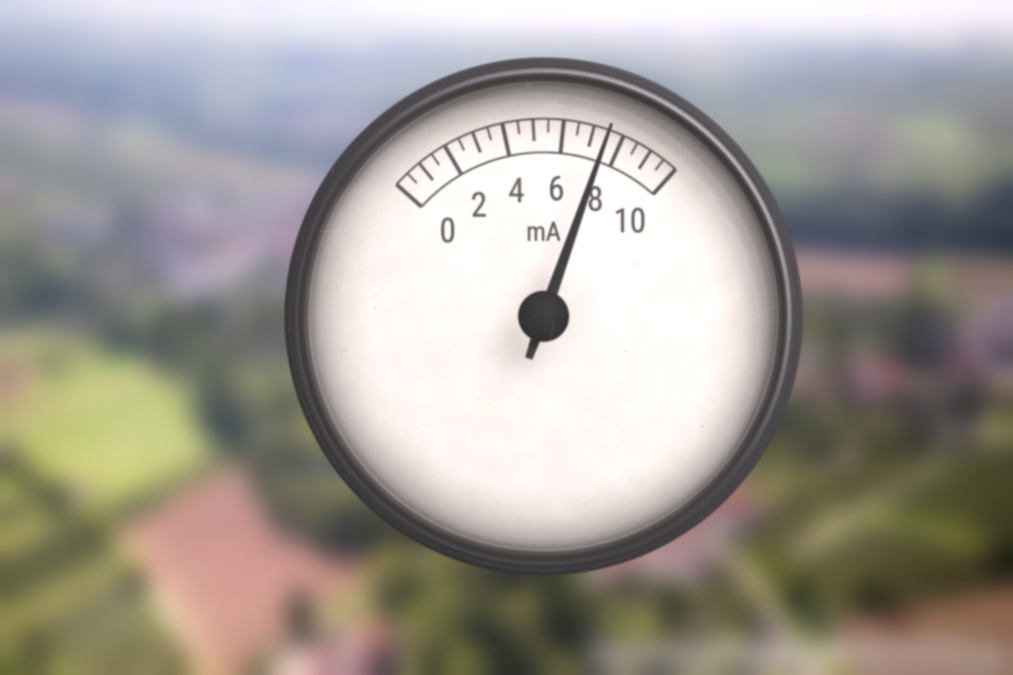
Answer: 7.5 mA
